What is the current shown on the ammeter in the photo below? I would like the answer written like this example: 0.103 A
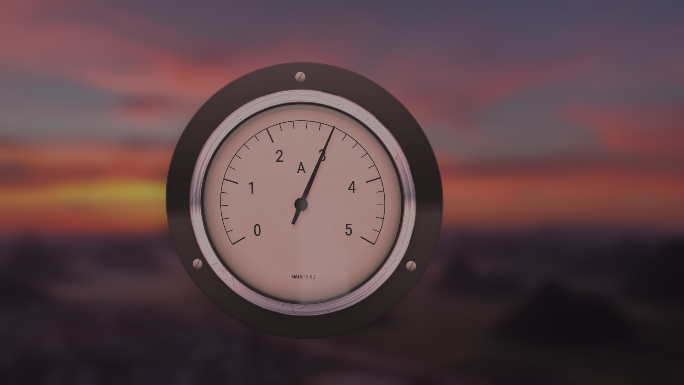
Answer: 3 A
